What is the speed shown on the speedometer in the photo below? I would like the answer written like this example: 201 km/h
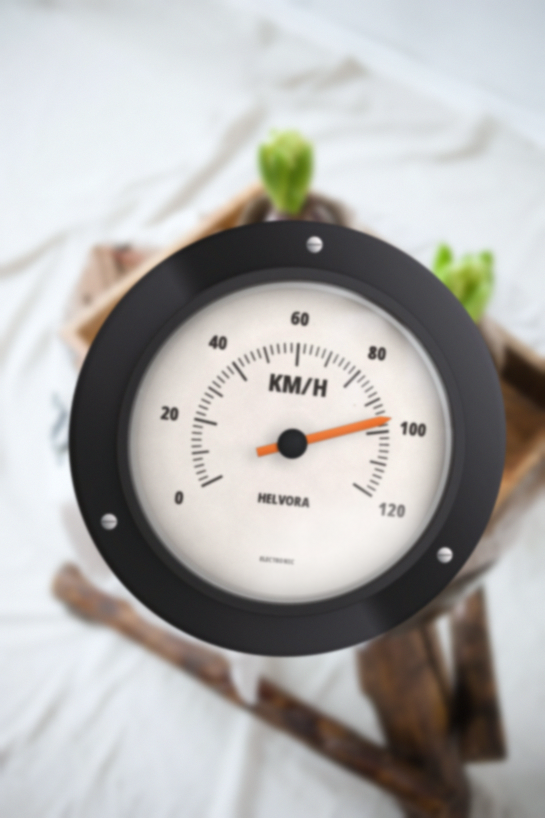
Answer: 96 km/h
